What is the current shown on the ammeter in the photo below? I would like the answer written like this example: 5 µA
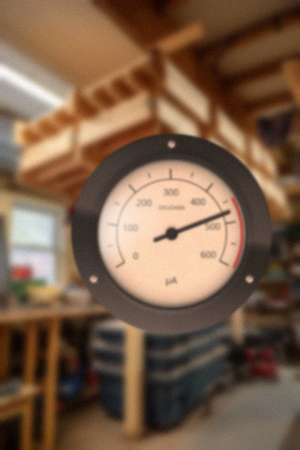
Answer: 475 µA
